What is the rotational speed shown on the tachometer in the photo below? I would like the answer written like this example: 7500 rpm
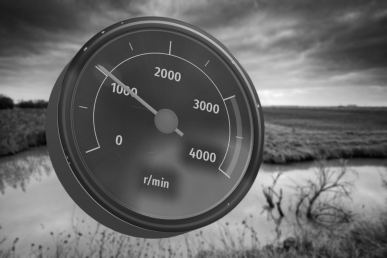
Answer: 1000 rpm
